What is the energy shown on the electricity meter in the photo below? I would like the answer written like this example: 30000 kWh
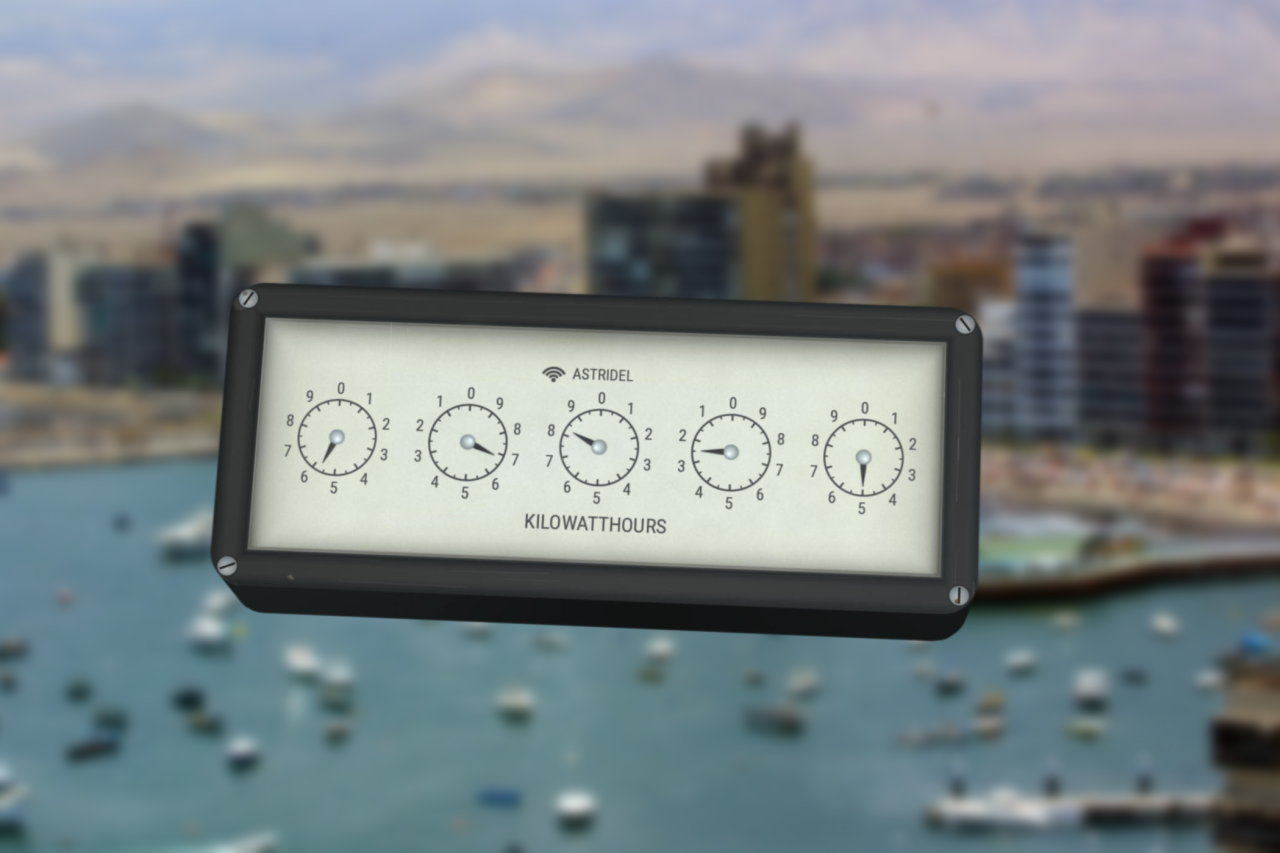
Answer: 56825 kWh
